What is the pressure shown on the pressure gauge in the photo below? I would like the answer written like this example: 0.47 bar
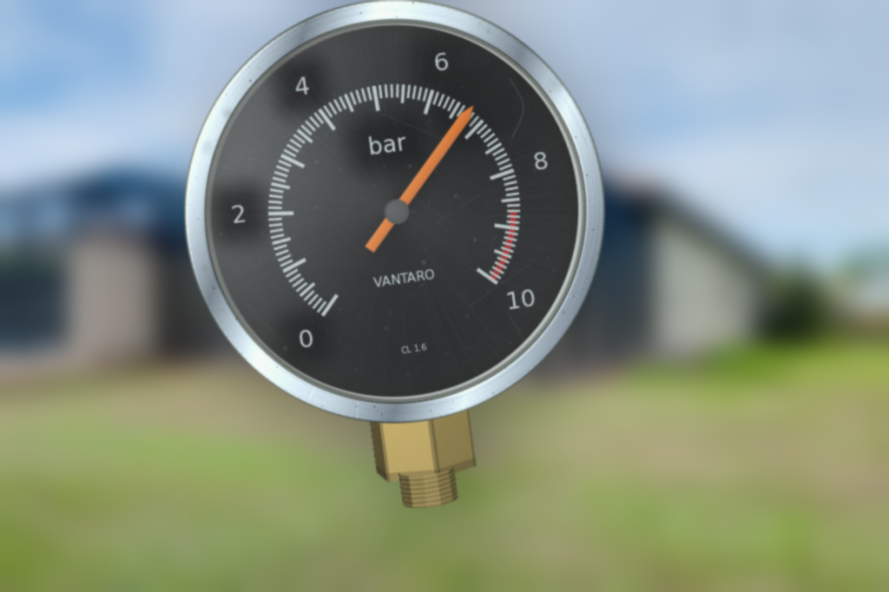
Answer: 6.7 bar
